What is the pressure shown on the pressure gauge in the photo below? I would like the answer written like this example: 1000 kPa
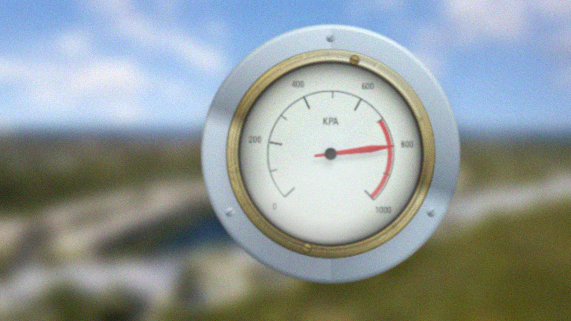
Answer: 800 kPa
